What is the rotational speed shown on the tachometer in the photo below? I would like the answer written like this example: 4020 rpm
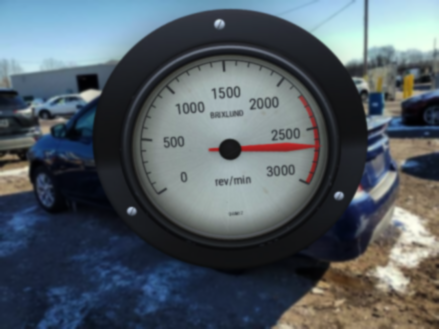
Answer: 2650 rpm
